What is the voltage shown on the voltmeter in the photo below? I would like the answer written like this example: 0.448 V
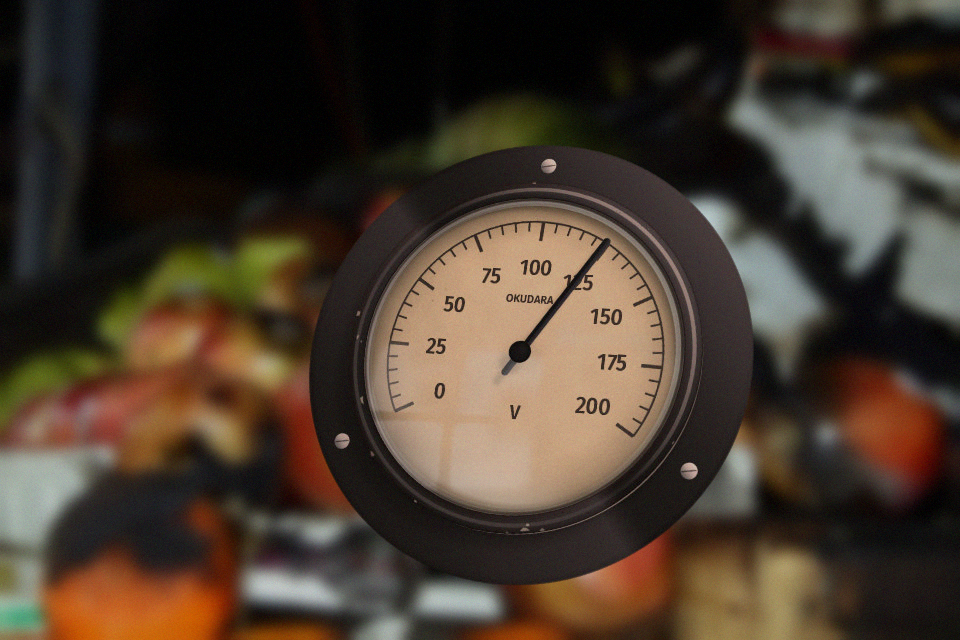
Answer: 125 V
